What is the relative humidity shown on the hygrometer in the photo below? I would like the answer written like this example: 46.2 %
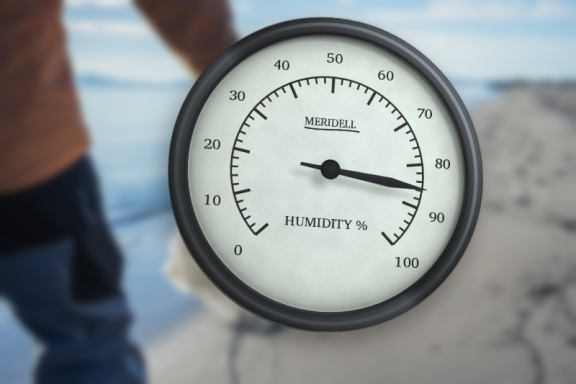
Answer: 86 %
